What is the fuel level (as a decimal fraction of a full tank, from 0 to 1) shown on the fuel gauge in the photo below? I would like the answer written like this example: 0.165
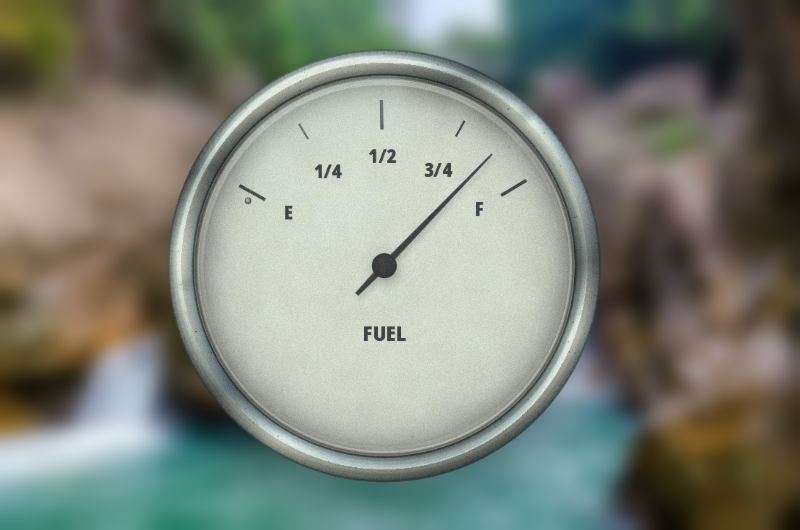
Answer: 0.875
